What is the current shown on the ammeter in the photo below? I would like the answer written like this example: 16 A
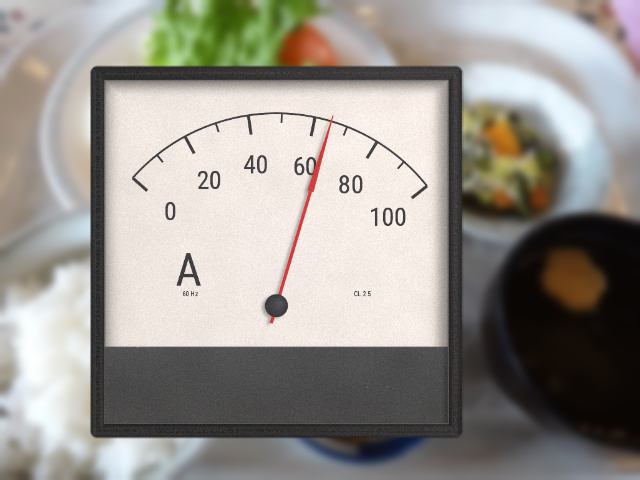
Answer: 65 A
